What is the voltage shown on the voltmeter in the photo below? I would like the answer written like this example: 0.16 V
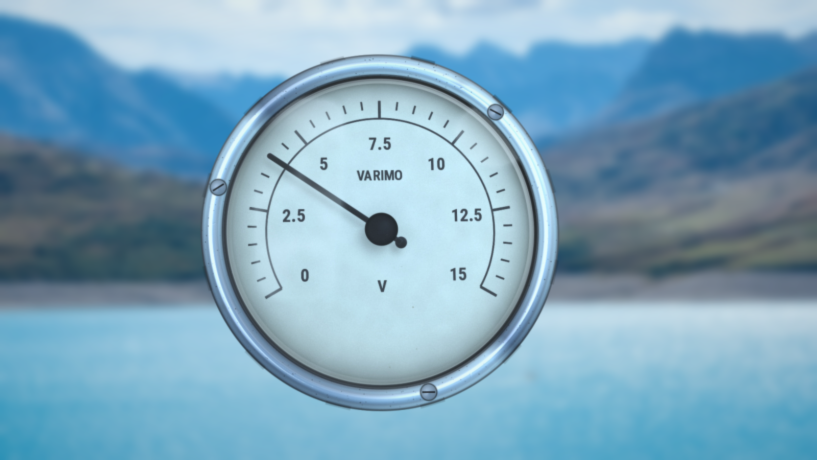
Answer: 4 V
